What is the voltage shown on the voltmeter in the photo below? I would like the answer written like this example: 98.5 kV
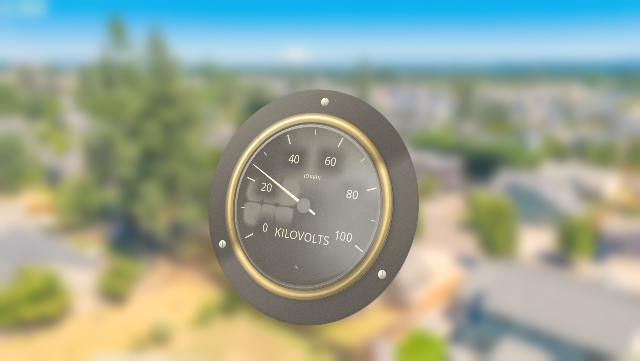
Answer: 25 kV
